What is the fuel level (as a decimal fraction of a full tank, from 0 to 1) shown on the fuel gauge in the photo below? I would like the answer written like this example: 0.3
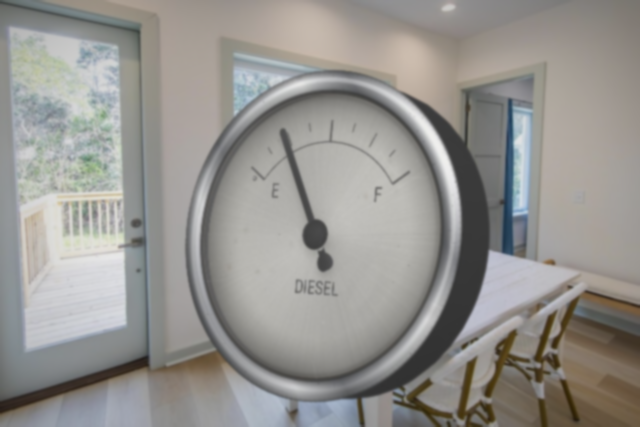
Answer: 0.25
